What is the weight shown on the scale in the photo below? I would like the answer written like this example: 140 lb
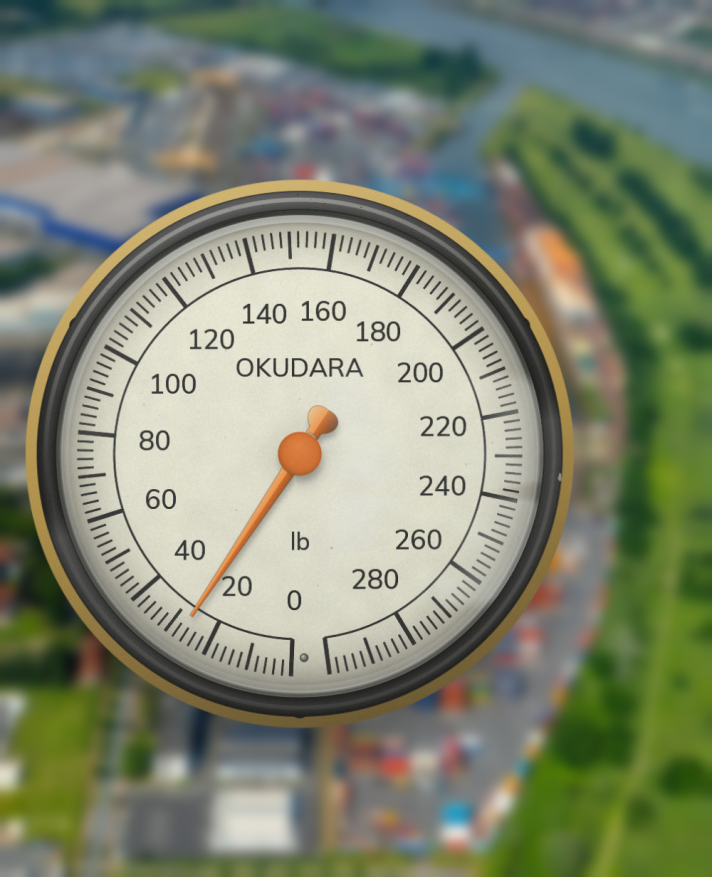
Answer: 27 lb
